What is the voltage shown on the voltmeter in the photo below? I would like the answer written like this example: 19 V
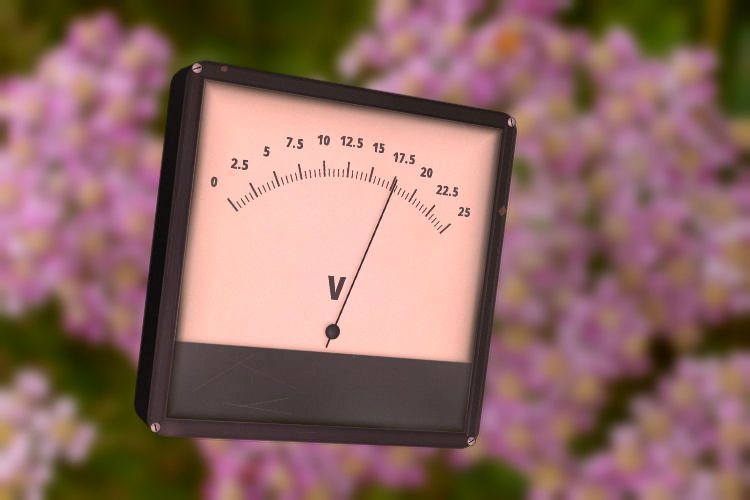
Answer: 17.5 V
